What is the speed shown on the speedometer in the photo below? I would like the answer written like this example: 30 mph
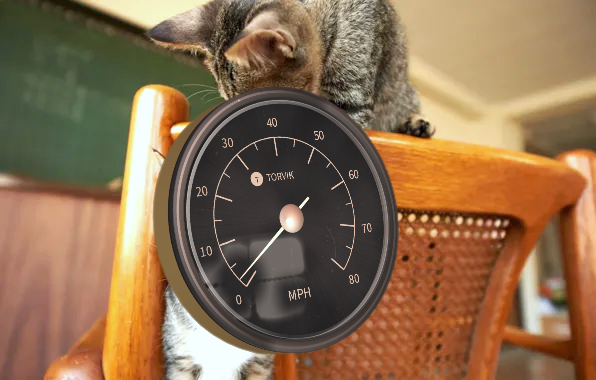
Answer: 2.5 mph
